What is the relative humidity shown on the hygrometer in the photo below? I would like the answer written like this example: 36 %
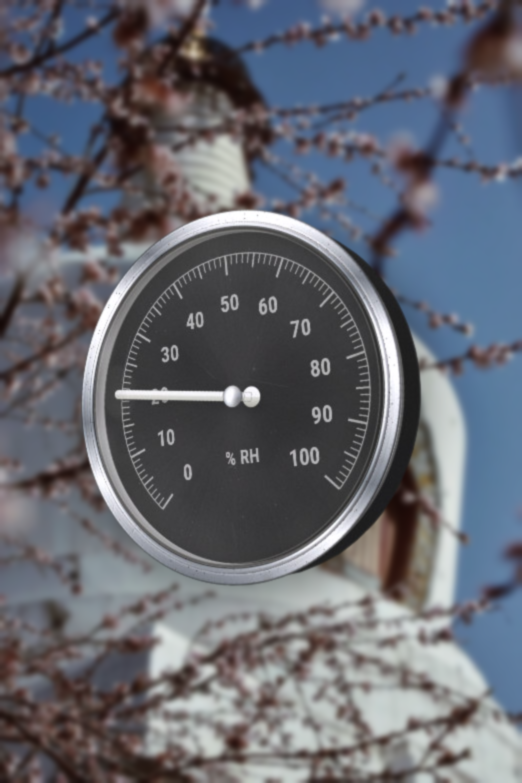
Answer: 20 %
